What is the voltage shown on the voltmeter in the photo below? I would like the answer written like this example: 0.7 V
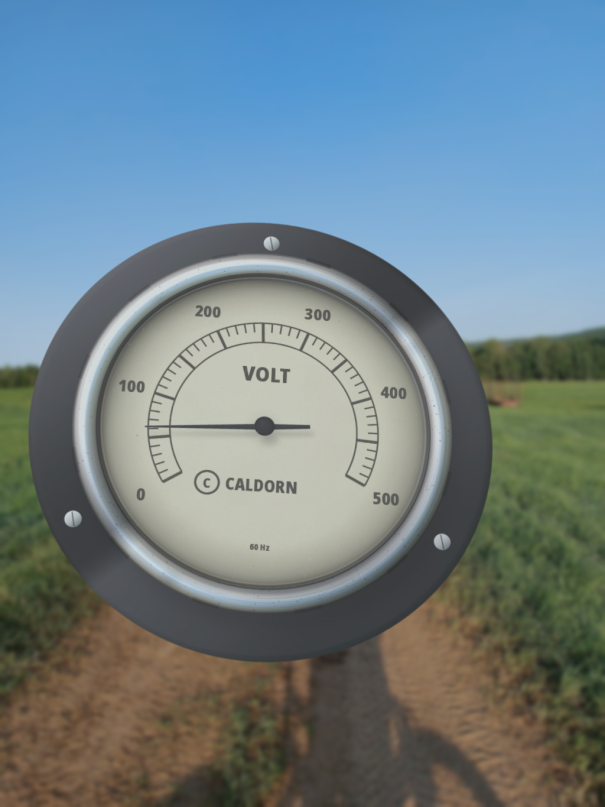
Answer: 60 V
